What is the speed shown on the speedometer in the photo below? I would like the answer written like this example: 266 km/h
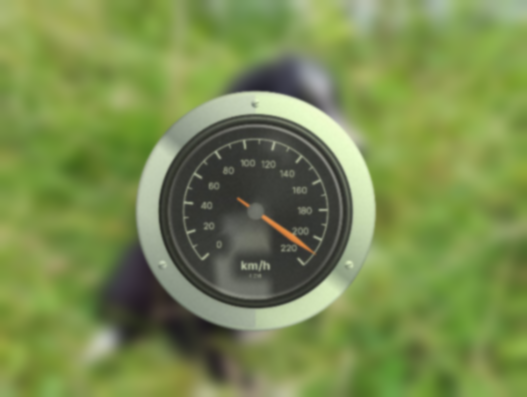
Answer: 210 km/h
